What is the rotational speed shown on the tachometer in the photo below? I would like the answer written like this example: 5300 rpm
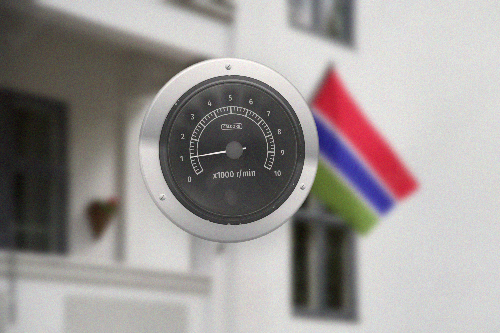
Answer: 1000 rpm
